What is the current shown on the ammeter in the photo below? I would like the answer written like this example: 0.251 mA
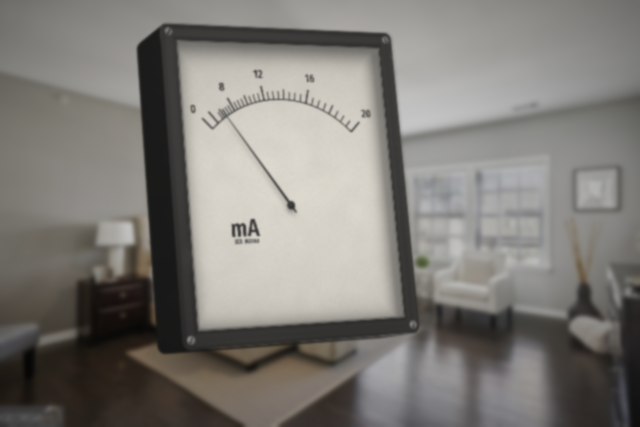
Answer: 6 mA
